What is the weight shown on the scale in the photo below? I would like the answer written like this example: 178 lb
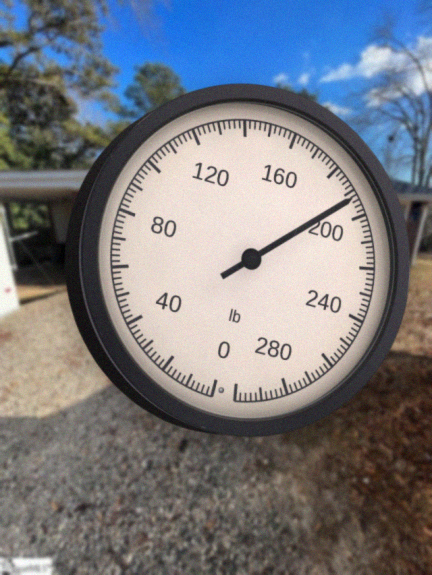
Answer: 192 lb
